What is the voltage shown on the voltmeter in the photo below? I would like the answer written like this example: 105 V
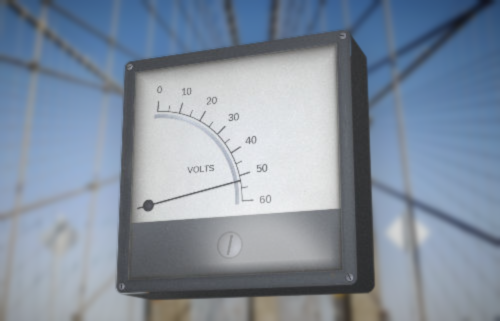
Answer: 52.5 V
